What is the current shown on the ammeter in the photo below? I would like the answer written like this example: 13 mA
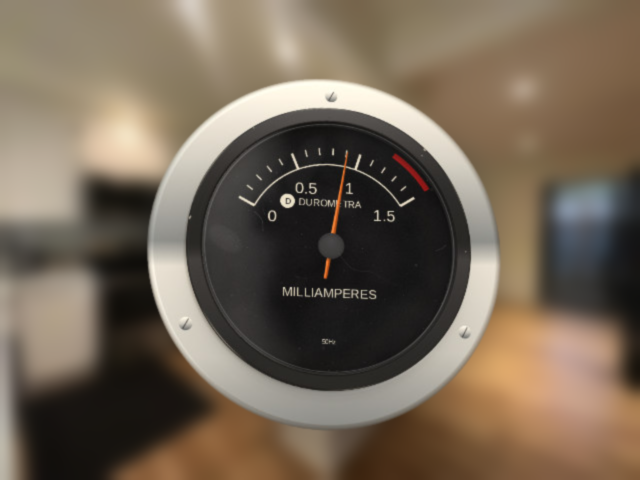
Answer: 0.9 mA
